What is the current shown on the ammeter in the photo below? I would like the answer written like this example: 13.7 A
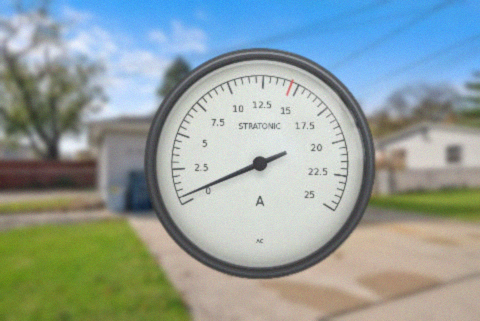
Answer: 0.5 A
